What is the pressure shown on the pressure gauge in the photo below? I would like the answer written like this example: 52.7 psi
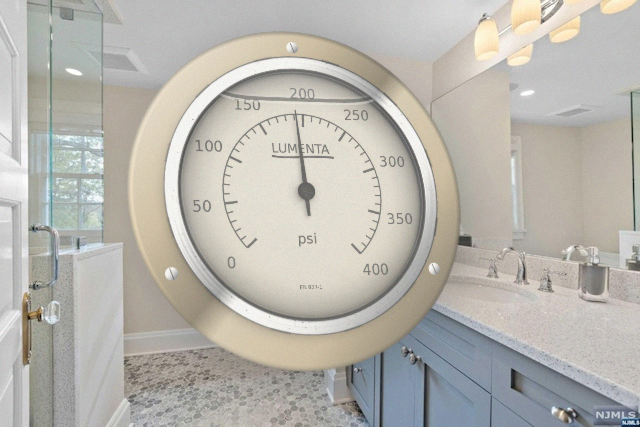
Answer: 190 psi
